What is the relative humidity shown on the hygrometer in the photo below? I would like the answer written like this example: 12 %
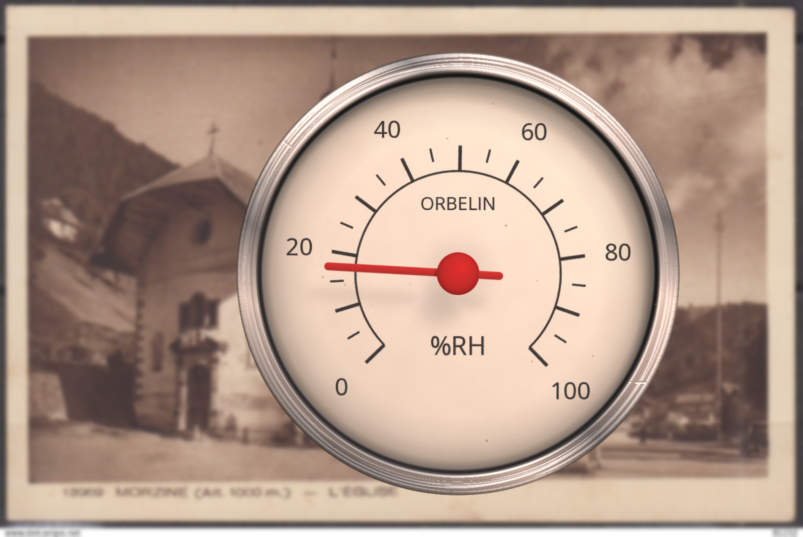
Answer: 17.5 %
